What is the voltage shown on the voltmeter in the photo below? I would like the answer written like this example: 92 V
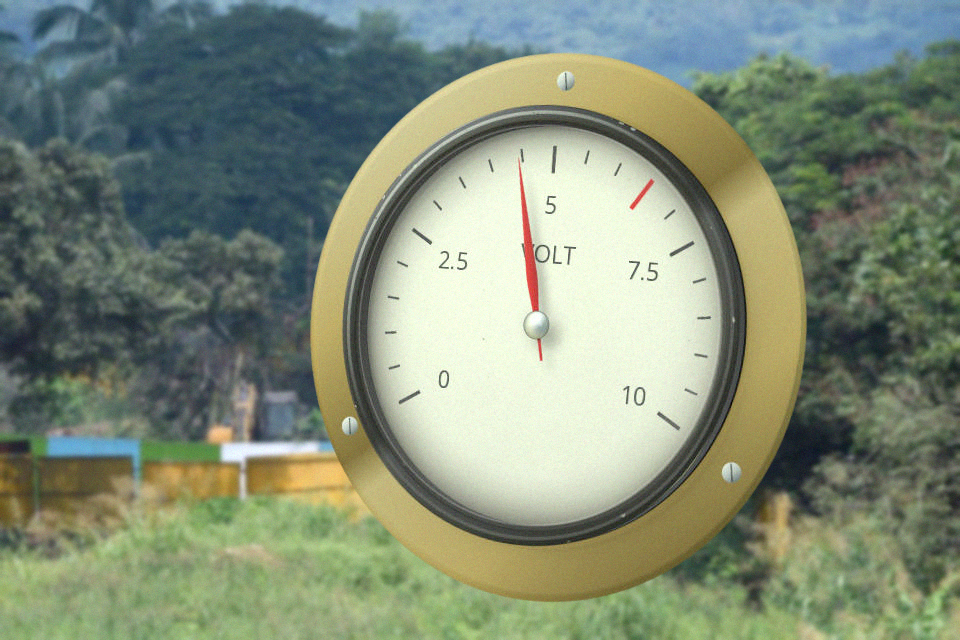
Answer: 4.5 V
